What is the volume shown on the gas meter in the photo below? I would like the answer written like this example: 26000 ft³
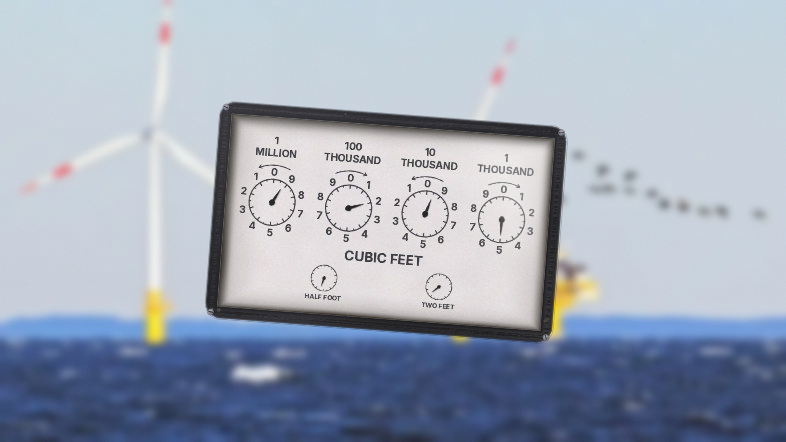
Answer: 919500 ft³
